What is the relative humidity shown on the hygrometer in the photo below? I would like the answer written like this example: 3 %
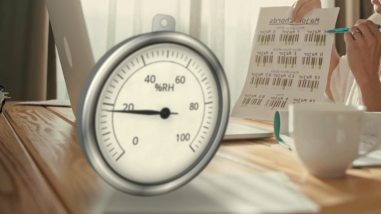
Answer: 18 %
